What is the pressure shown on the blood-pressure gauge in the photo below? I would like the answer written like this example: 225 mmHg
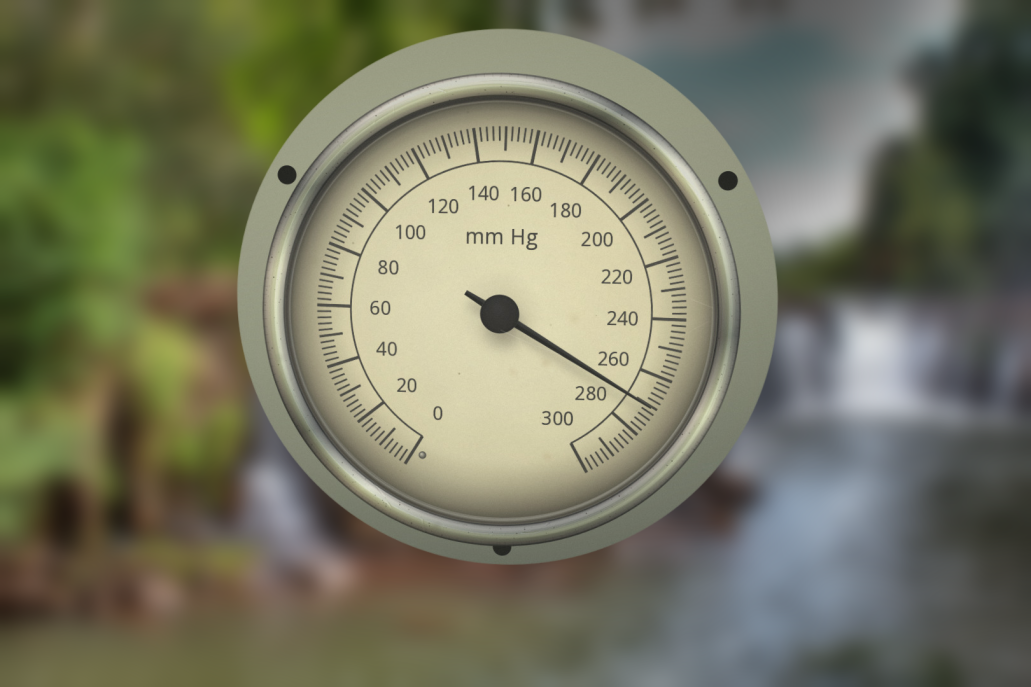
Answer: 270 mmHg
